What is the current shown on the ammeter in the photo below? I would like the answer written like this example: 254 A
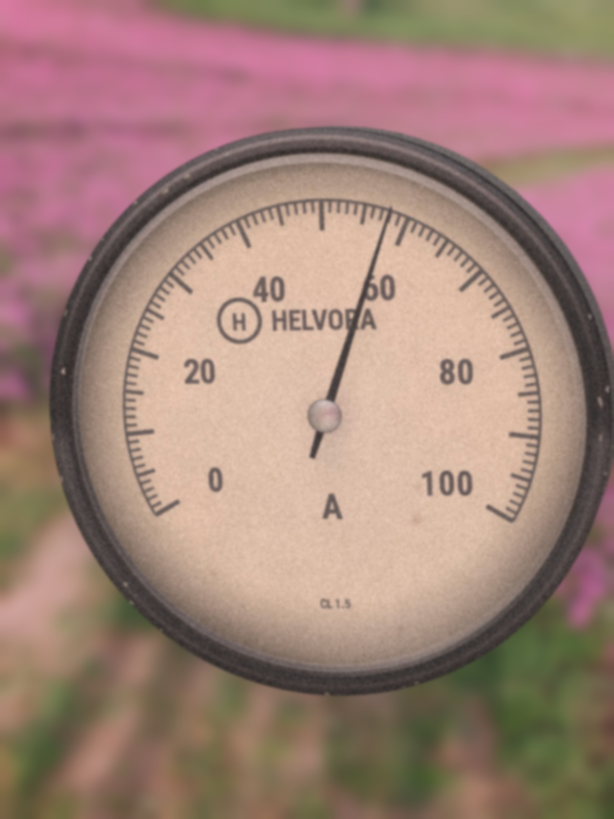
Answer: 58 A
